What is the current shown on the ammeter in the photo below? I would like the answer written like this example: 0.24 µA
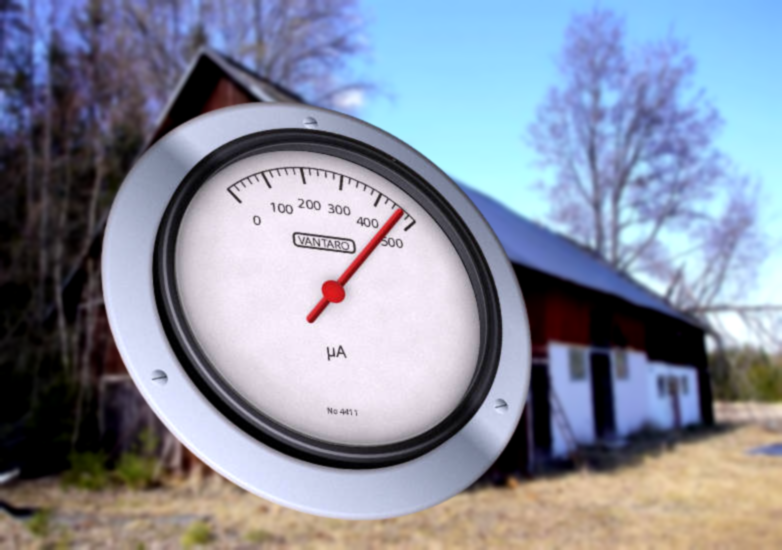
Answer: 460 µA
